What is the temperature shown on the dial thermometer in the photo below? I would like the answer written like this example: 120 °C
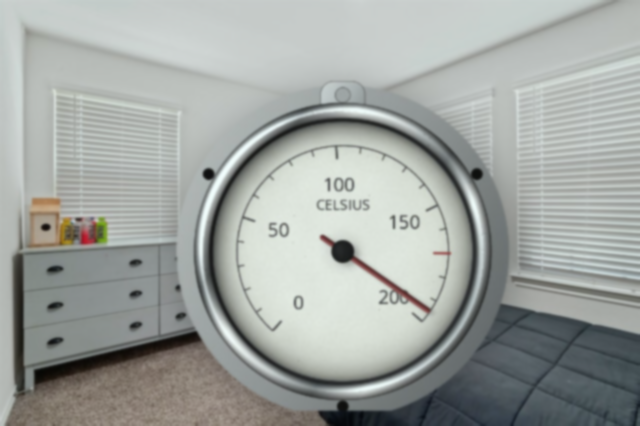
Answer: 195 °C
